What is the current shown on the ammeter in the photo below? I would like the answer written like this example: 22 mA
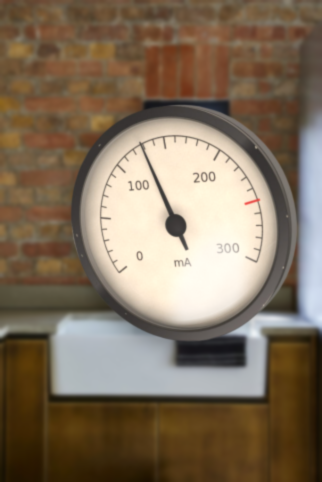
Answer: 130 mA
